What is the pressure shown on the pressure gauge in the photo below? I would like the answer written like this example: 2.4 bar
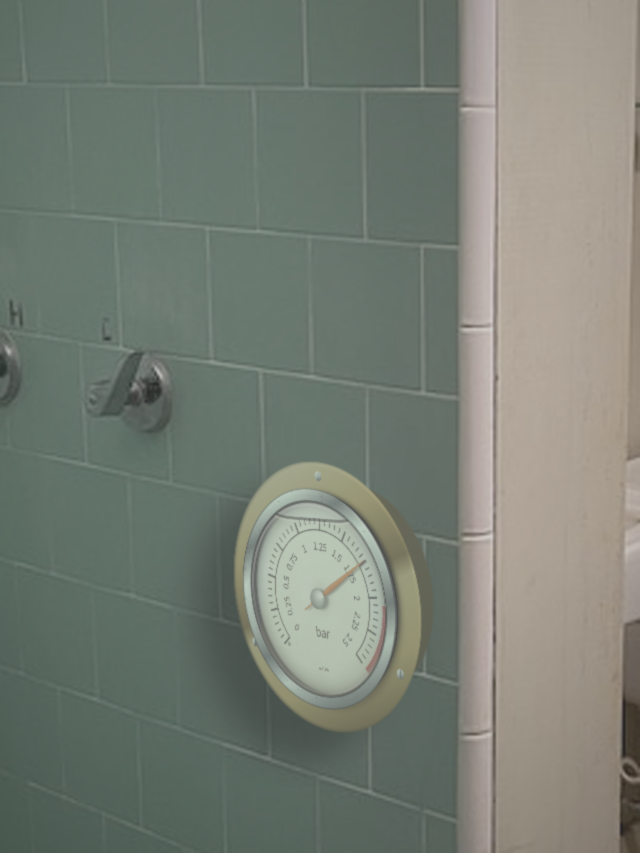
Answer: 1.75 bar
